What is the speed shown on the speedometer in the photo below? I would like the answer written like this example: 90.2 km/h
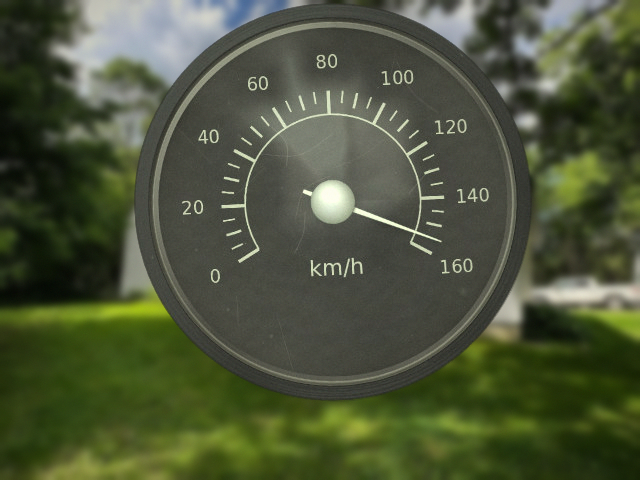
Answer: 155 km/h
